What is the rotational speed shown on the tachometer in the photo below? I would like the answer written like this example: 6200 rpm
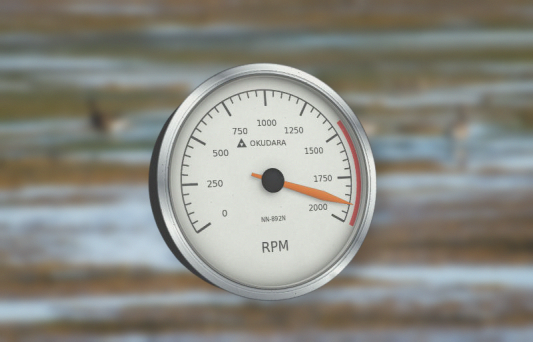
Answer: 1900 rpm
